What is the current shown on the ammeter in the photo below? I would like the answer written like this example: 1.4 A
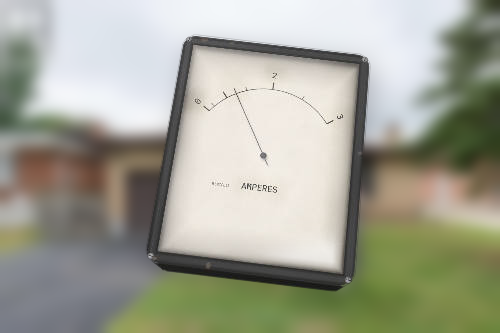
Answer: 1.25 A
